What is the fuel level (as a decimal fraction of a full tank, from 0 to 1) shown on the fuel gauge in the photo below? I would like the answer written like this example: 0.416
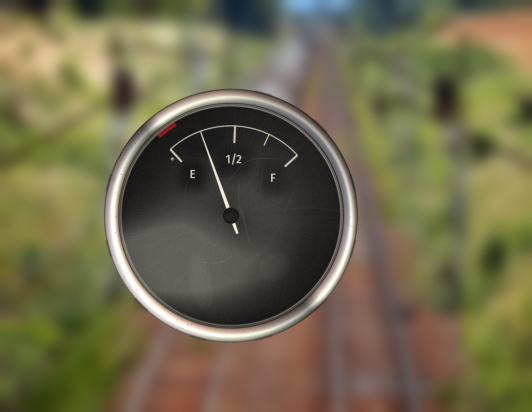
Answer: 0.25
